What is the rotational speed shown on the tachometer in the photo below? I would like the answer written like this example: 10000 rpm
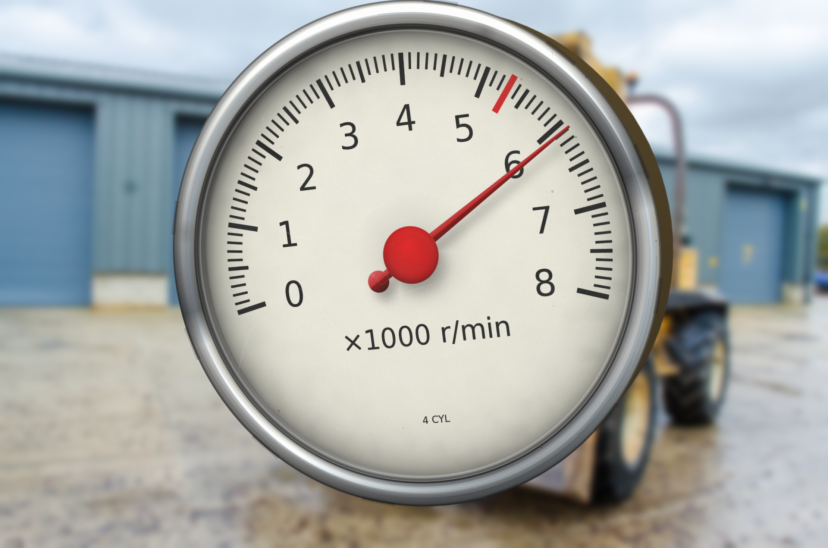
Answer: 6100 rpm
